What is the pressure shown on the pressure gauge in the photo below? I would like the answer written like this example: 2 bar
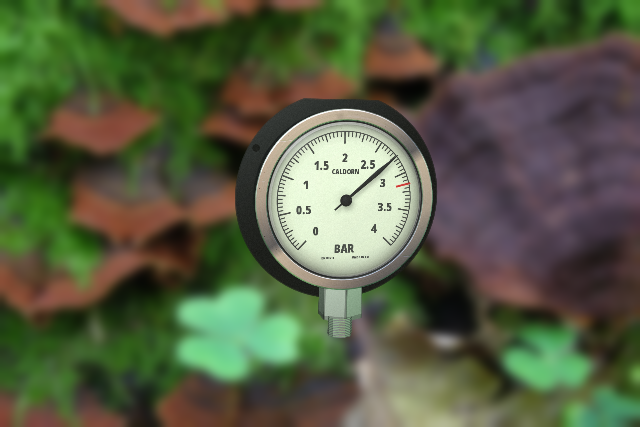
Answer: 2.75 bar
